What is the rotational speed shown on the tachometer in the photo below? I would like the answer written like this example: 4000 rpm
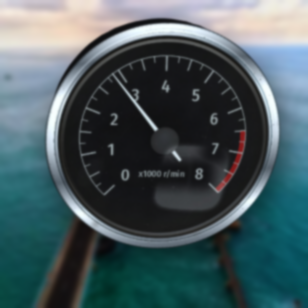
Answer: 2875 rpm
